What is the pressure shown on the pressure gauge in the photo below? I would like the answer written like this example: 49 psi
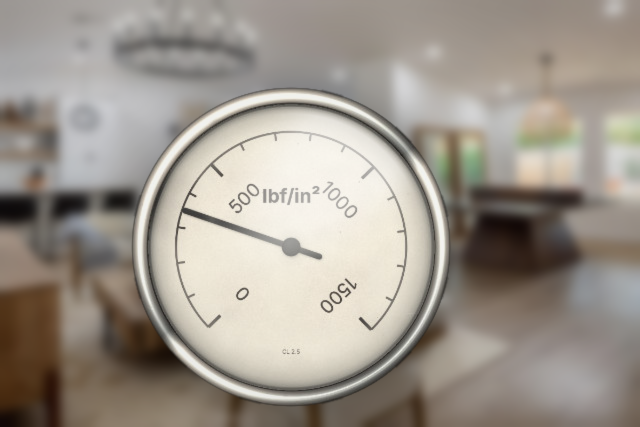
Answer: 350 psi
